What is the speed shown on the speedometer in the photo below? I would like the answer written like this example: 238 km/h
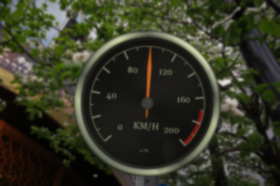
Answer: 100 km/h
